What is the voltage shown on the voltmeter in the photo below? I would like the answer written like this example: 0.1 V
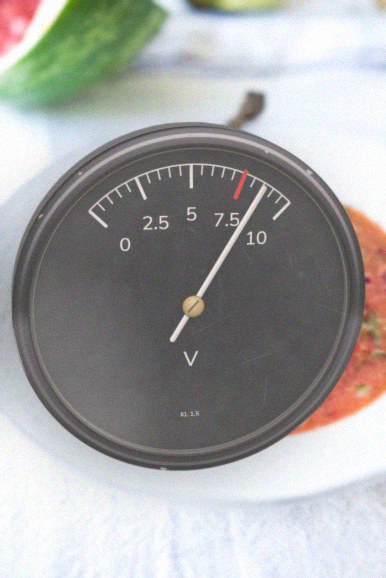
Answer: 8.5 V
